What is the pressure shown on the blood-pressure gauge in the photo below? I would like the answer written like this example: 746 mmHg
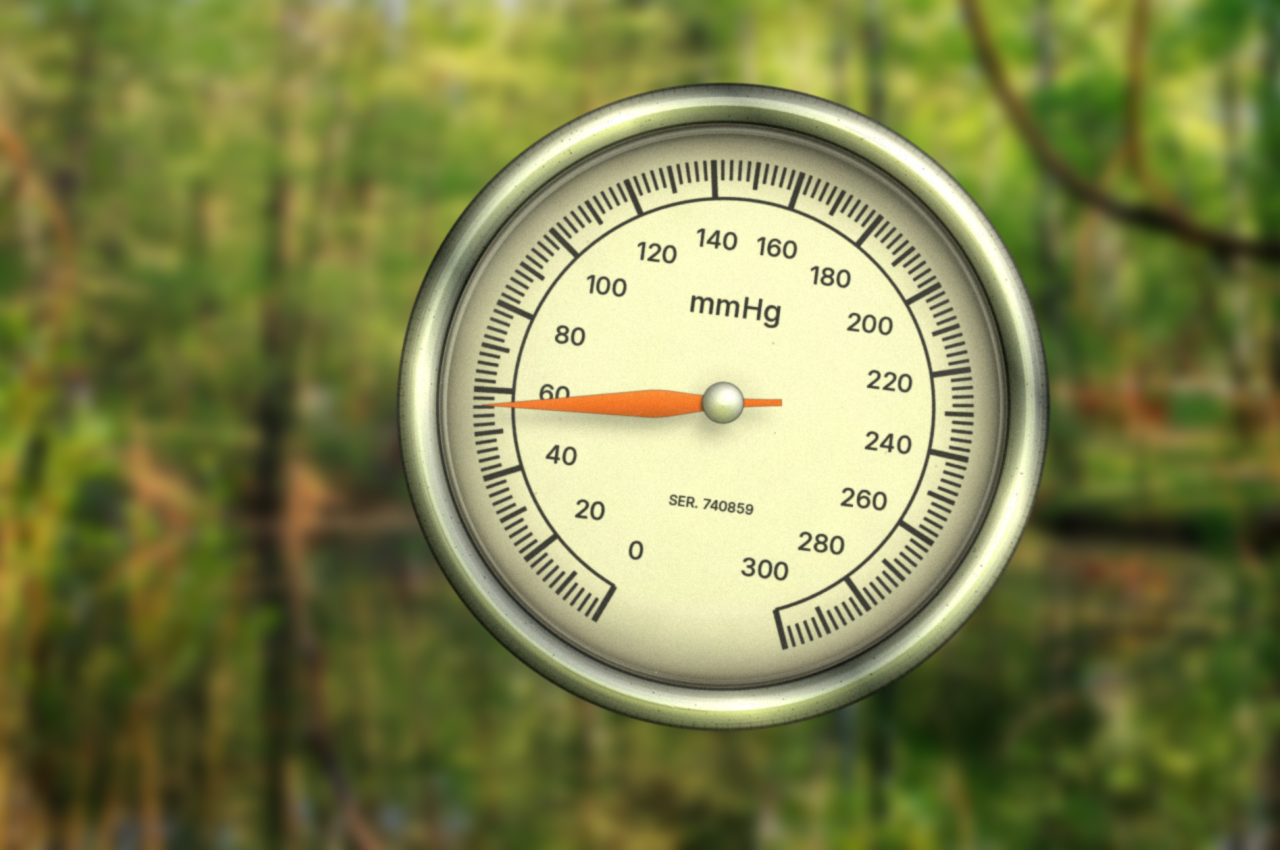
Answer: 56 mmHg
